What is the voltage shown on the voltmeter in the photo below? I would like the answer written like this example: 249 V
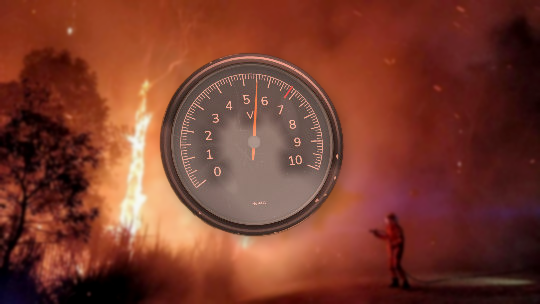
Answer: 5.5 V
